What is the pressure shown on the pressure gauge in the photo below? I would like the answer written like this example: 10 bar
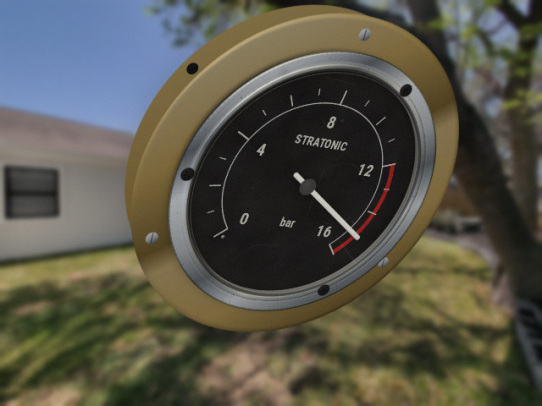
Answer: 15 bar
